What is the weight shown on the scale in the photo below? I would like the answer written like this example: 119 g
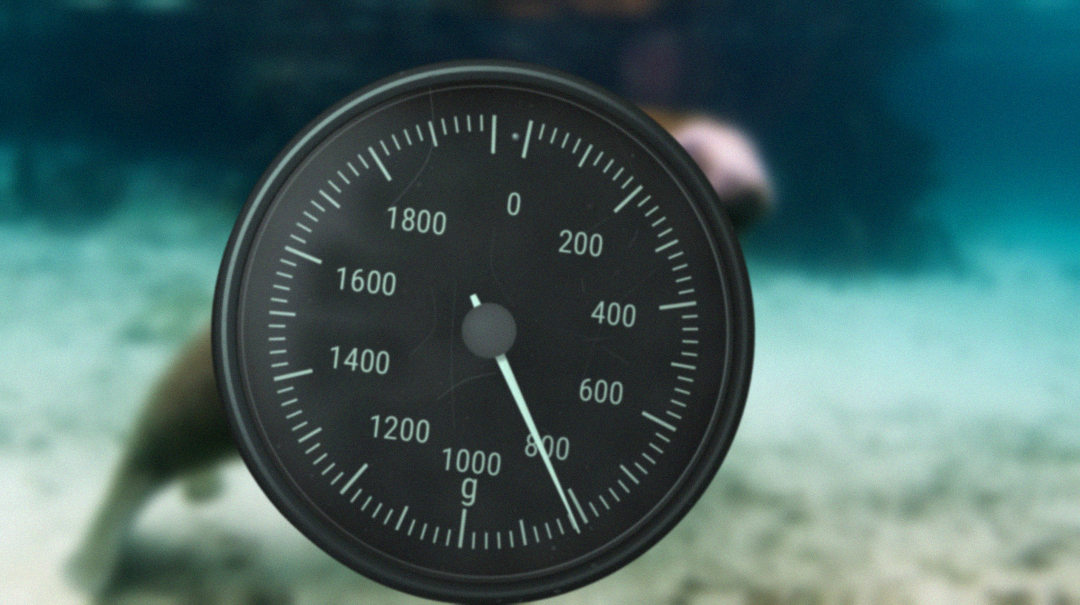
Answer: 820 g
